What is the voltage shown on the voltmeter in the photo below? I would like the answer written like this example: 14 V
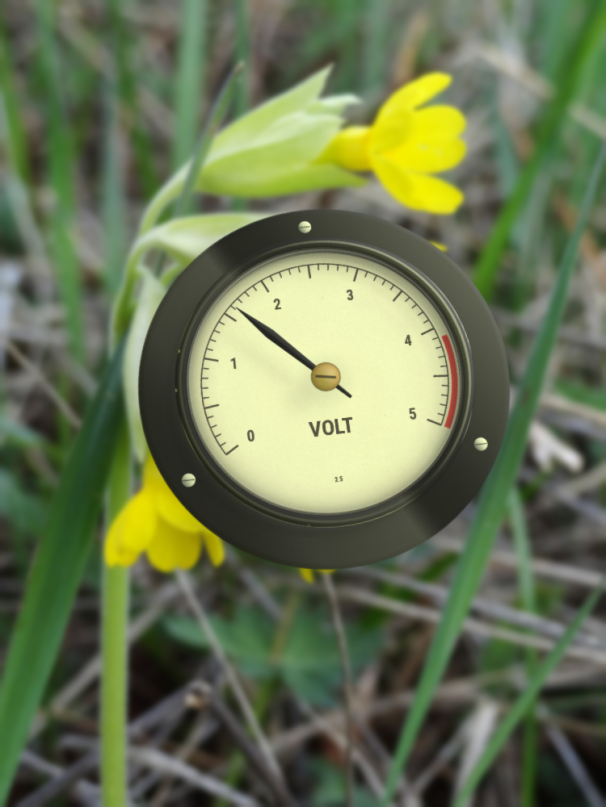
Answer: 1.6 V
